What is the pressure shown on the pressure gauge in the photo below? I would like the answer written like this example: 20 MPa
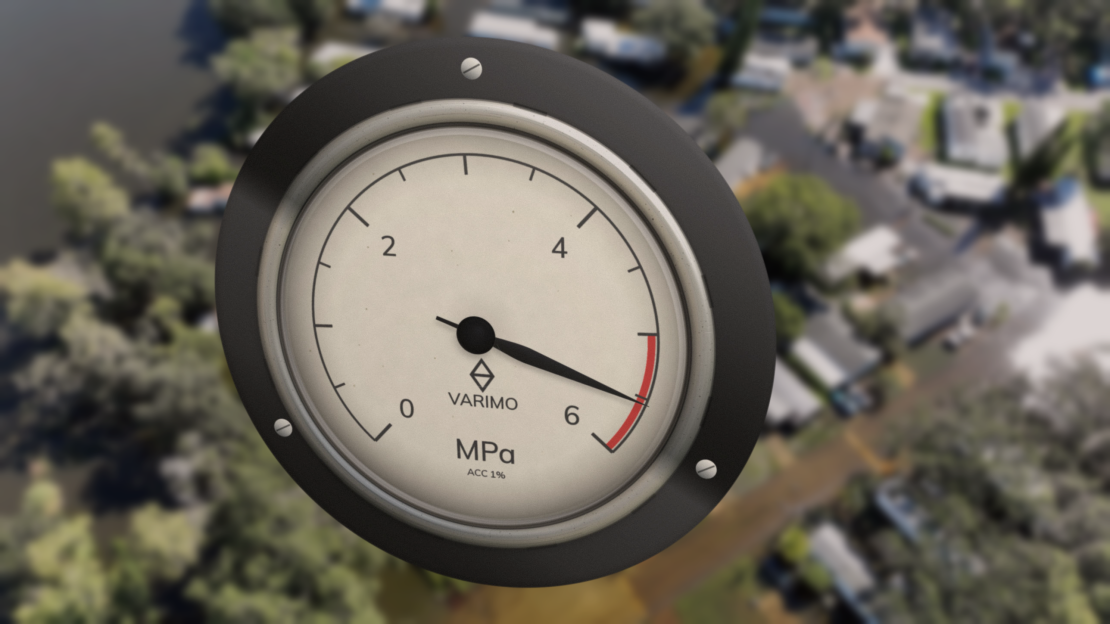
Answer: 5.5 MPa
